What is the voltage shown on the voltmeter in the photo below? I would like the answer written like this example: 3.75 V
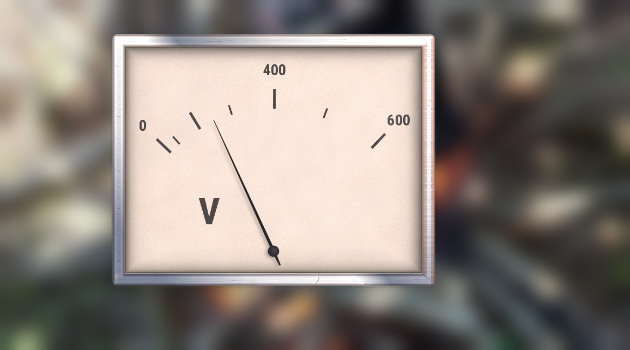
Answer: 250 V
